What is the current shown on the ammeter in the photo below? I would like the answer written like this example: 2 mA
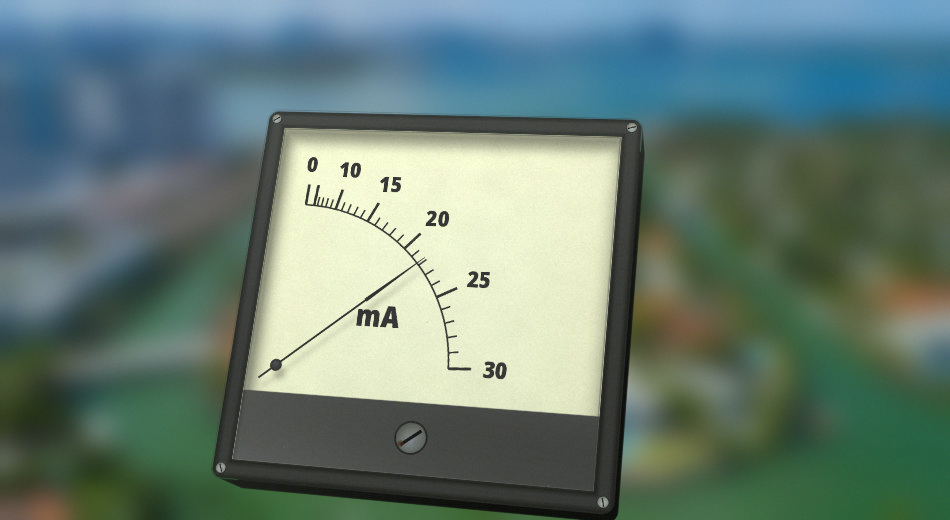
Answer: 22 mA
